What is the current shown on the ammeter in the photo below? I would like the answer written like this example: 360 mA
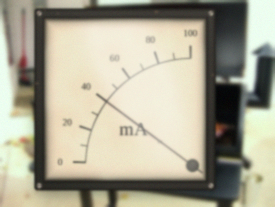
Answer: 40 mA
